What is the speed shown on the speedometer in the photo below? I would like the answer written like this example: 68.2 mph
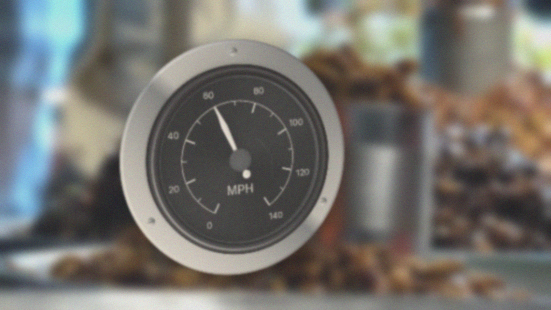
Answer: 60 mph
